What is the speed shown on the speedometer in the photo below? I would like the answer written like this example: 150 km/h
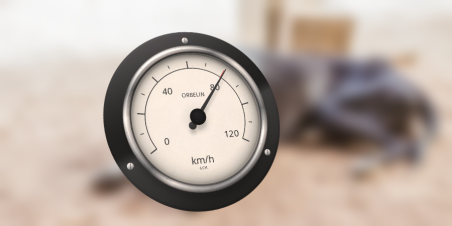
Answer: 80 km/h
